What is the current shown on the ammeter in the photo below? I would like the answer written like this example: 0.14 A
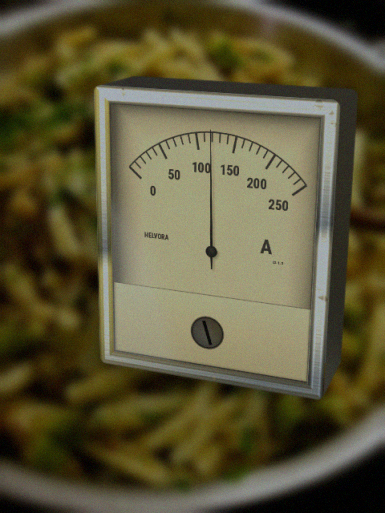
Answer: 120 A
